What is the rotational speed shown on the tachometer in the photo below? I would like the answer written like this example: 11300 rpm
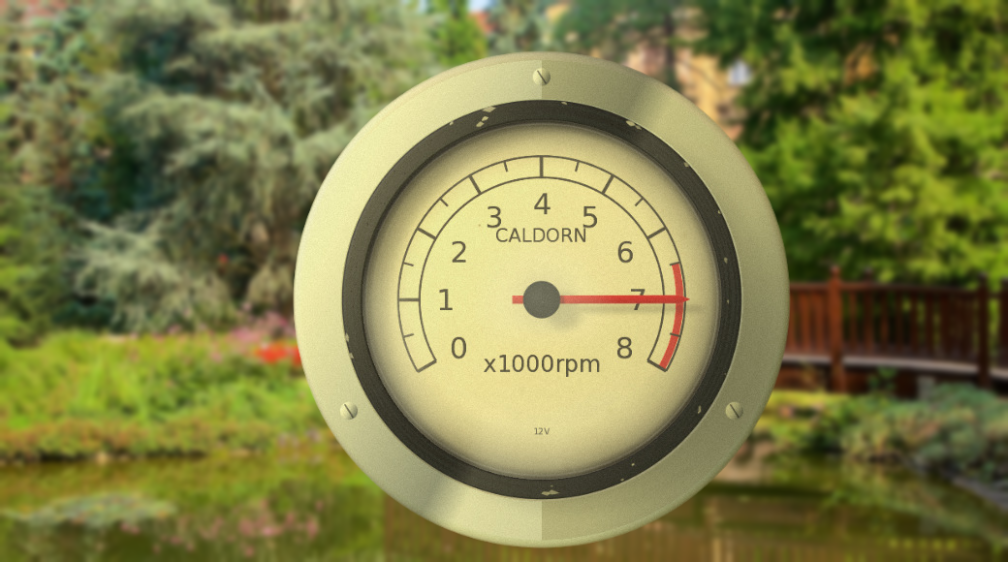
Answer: 7000 rpm
